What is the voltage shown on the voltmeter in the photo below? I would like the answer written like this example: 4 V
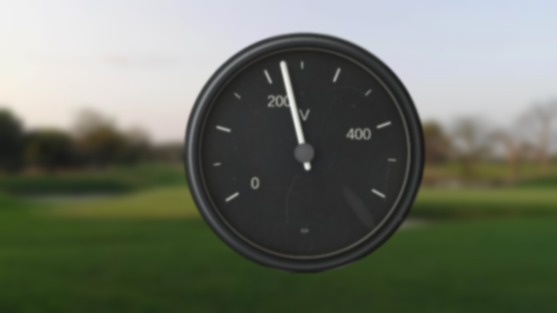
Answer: 225 V
